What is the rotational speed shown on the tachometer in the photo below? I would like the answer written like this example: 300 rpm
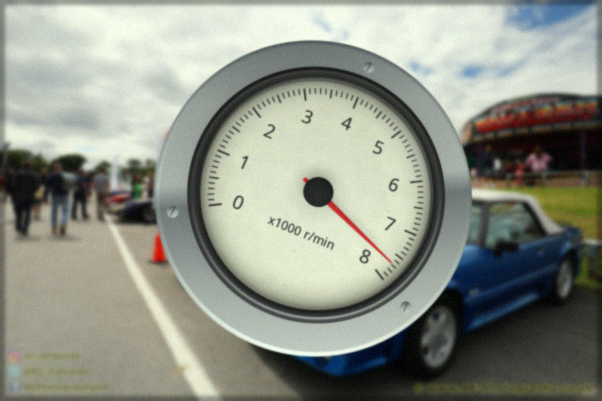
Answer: 7700 rpm
